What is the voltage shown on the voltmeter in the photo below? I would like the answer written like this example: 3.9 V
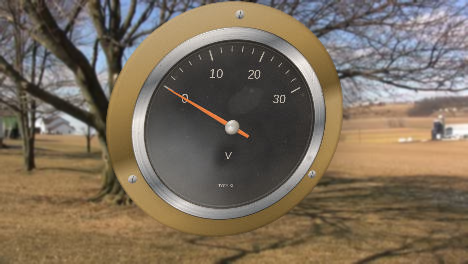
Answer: 0 V
